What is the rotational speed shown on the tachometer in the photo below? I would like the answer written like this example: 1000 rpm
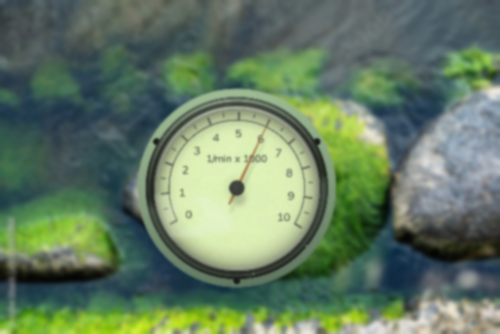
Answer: 6000 rpm
